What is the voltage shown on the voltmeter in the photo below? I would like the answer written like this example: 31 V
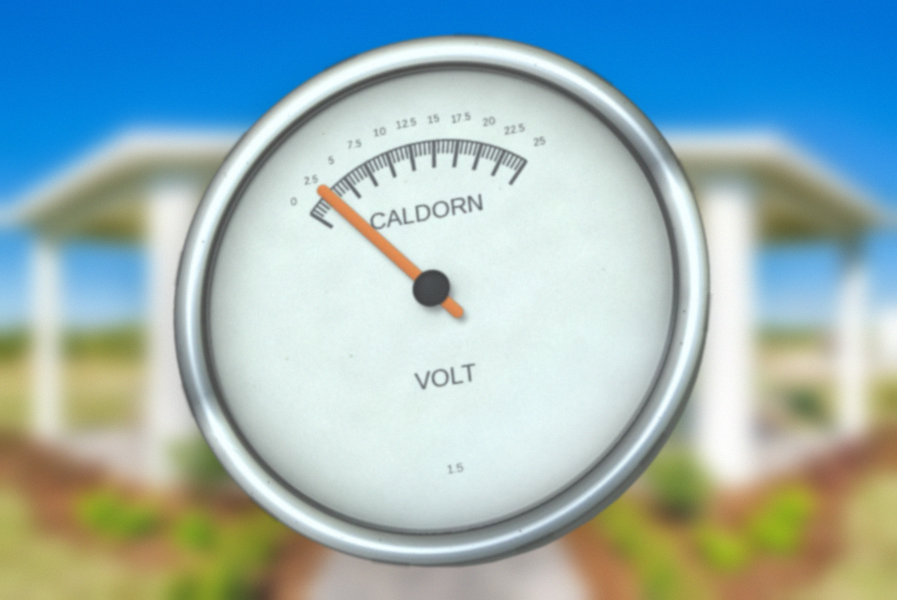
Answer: 2.5 V
